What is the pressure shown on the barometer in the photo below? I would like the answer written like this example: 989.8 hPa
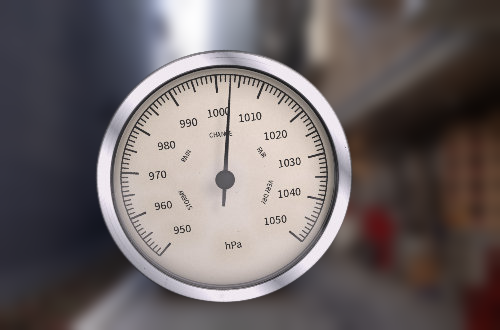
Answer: 1003 hPa
